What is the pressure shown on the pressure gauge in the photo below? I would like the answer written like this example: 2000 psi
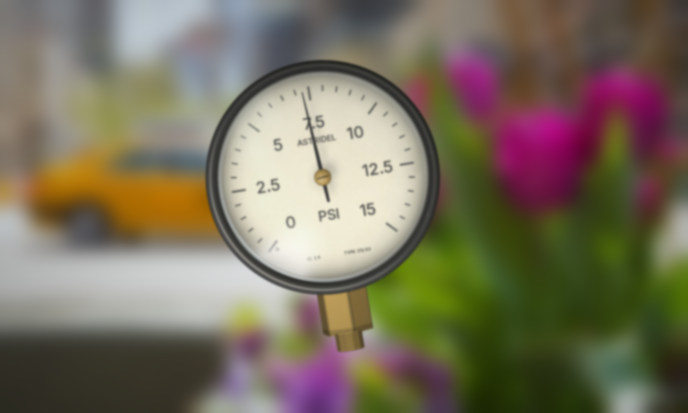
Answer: 7.25 psi
